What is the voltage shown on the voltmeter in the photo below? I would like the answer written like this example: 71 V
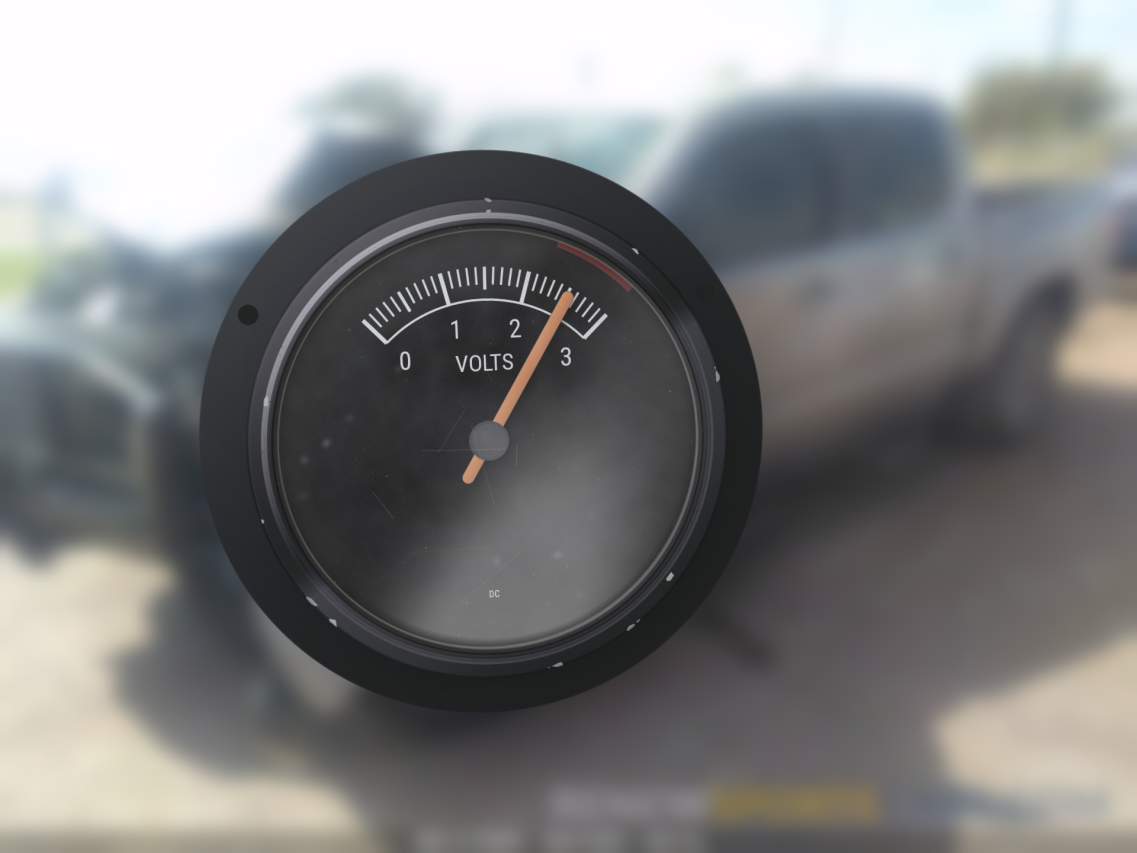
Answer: 2.5 V
